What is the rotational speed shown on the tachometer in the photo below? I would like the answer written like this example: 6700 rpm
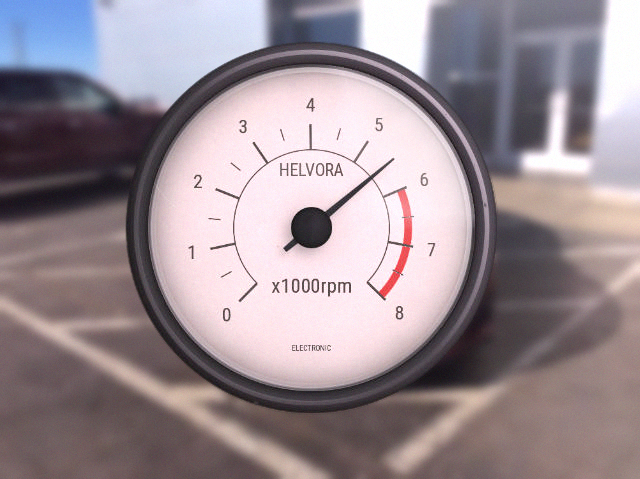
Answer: 5500 rpm
